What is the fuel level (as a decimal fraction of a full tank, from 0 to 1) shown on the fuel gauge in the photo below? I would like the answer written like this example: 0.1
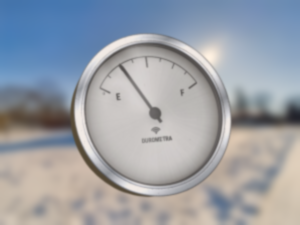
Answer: 0.25
